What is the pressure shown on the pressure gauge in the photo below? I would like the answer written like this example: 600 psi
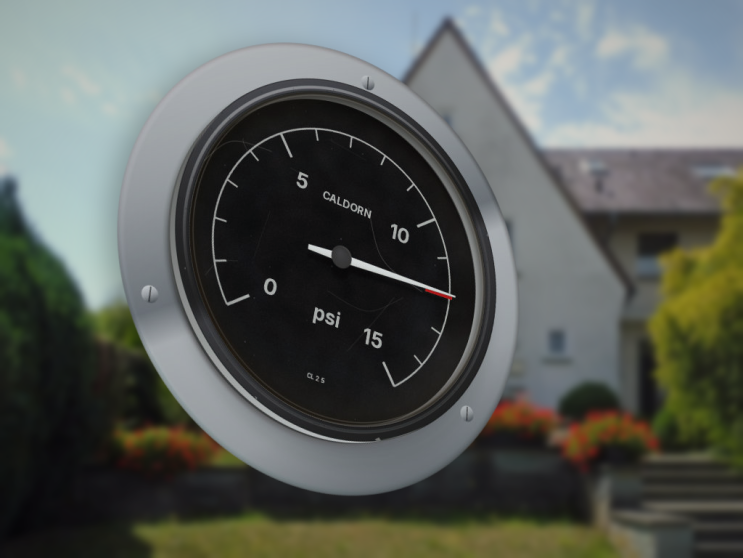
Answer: 12 psi
